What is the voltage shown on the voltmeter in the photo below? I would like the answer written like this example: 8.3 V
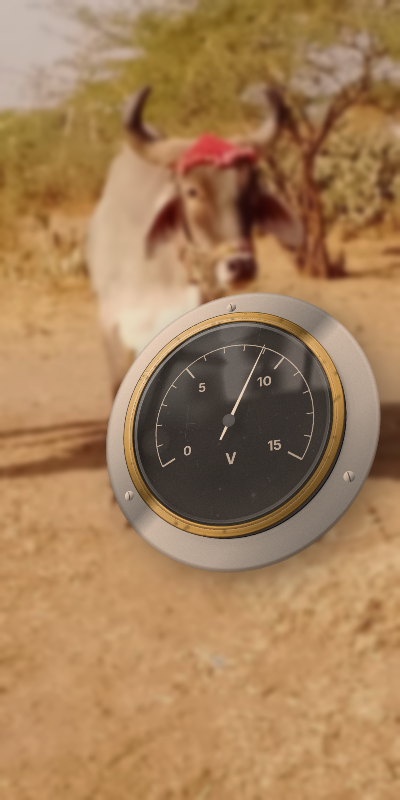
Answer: 9 V
